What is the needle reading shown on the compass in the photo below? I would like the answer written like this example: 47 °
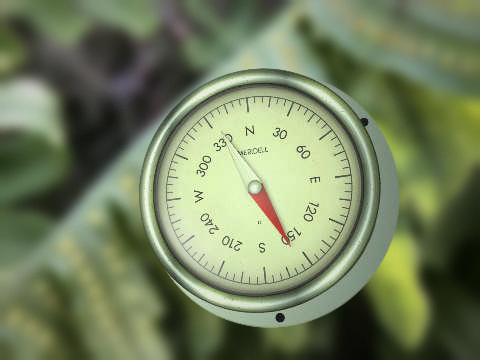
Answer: 155 °
